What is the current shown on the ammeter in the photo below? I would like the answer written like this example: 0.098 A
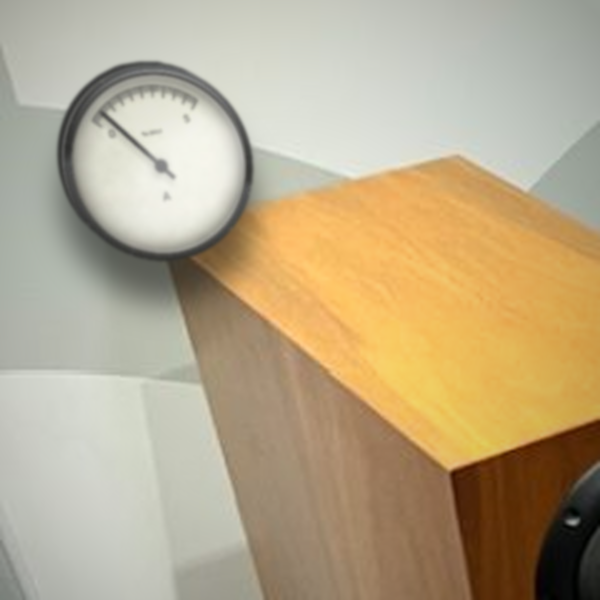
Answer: 0.5 A
